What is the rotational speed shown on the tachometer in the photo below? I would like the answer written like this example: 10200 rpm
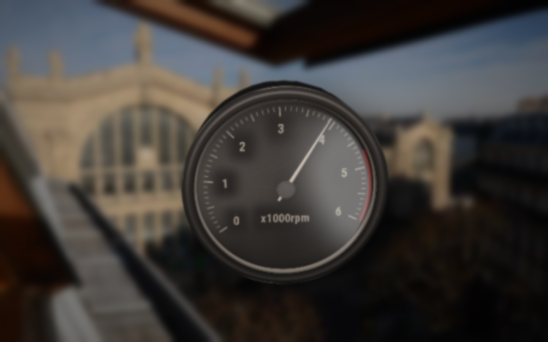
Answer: 3900 rpm
